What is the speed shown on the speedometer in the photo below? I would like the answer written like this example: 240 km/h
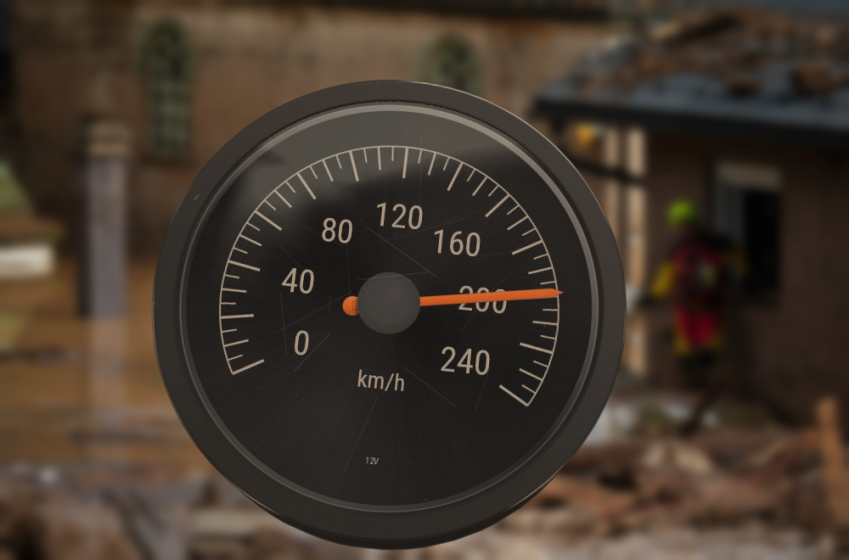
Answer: 200 km/h
